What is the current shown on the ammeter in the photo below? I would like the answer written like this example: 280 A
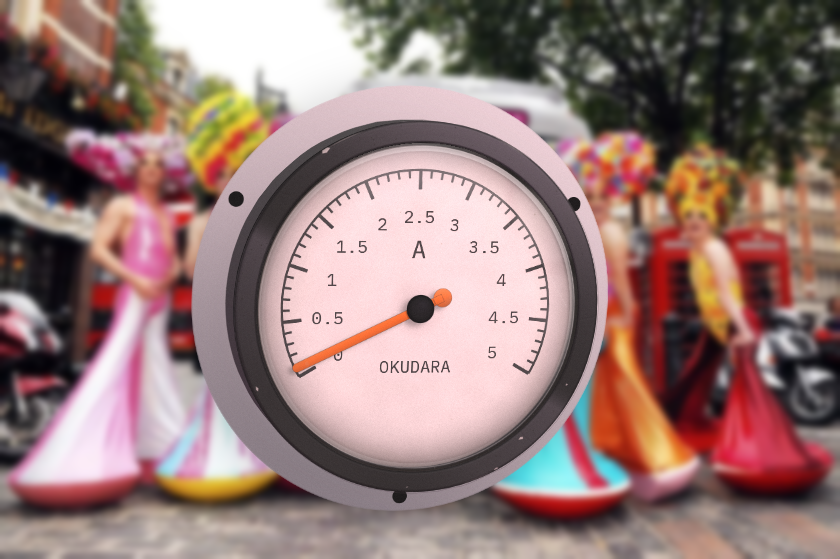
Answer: 0.1 A
